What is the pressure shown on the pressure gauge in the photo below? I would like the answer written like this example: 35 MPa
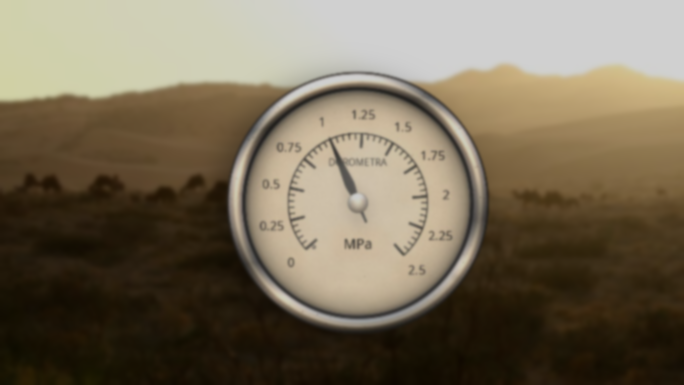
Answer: 1 MPa
